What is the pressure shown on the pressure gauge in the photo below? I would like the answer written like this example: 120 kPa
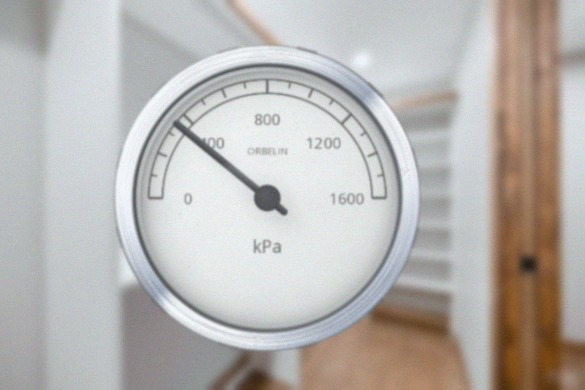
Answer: 350 kPa
